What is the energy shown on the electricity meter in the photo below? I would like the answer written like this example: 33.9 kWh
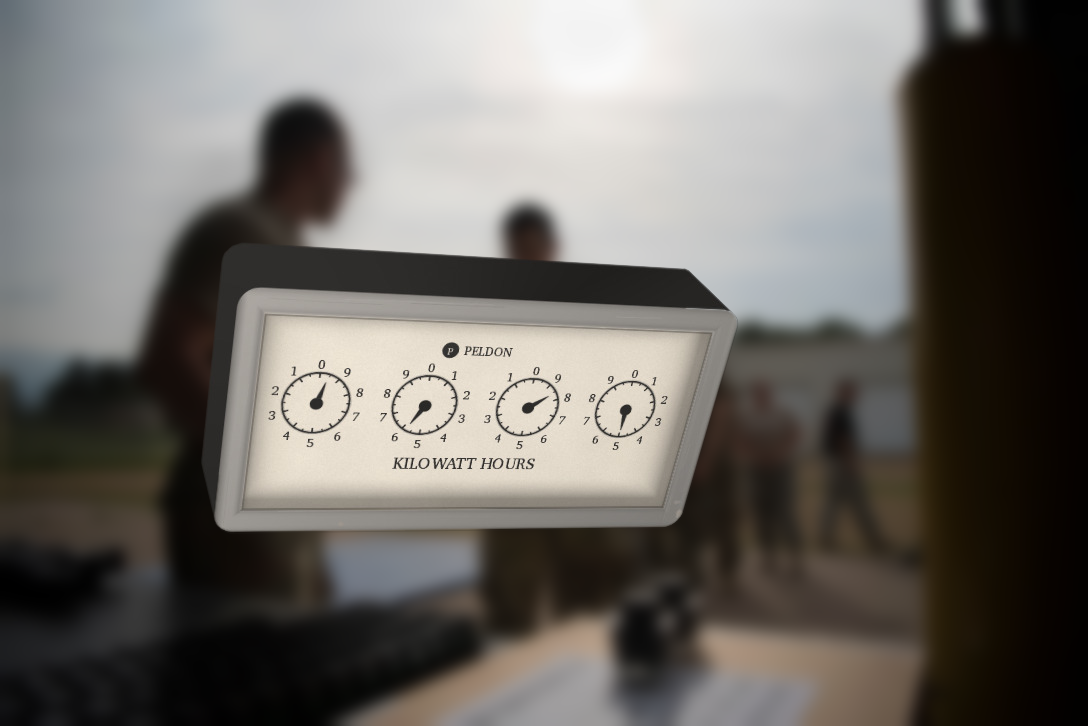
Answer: 9585 kWh
